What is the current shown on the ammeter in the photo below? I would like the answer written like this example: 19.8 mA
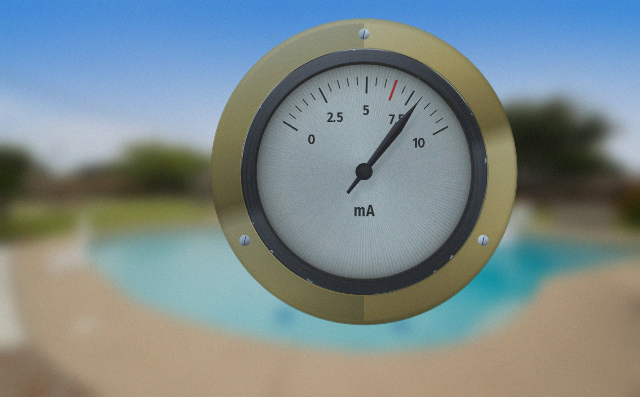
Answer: 8 mA
